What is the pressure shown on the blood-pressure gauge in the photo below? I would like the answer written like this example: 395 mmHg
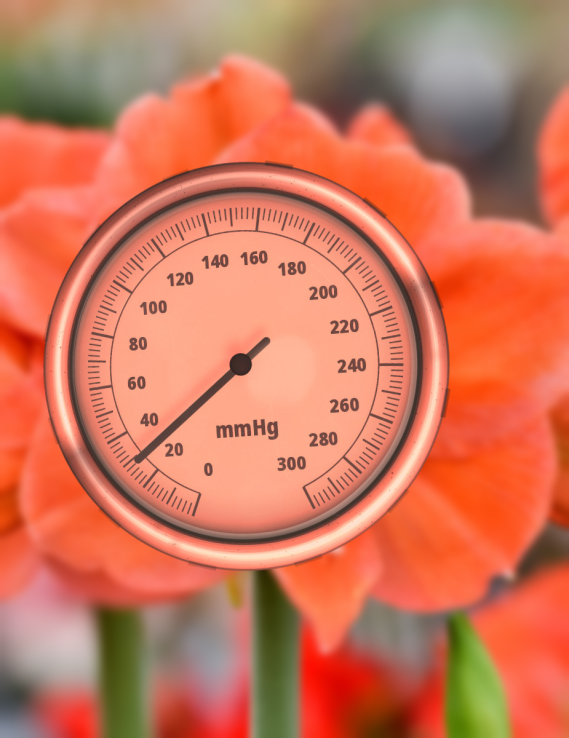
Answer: 28 mmHg
